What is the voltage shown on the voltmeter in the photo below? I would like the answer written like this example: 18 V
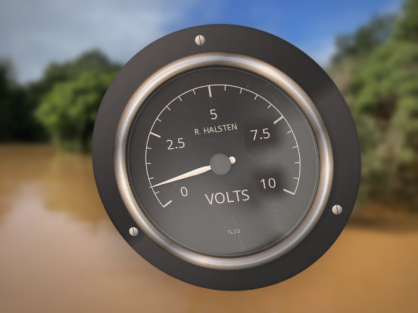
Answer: 0.75 V
